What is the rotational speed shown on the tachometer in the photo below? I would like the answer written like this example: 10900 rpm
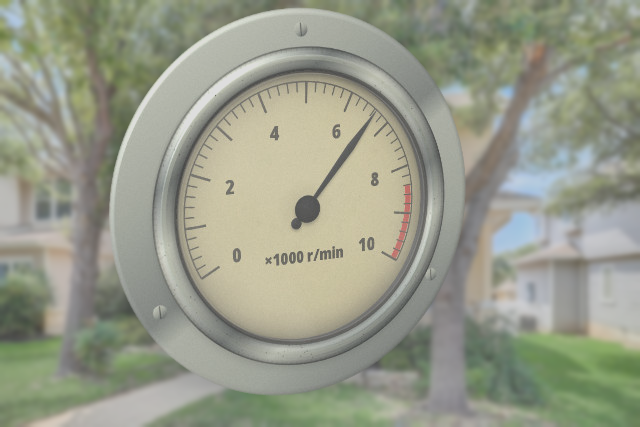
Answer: 6600 rpm
